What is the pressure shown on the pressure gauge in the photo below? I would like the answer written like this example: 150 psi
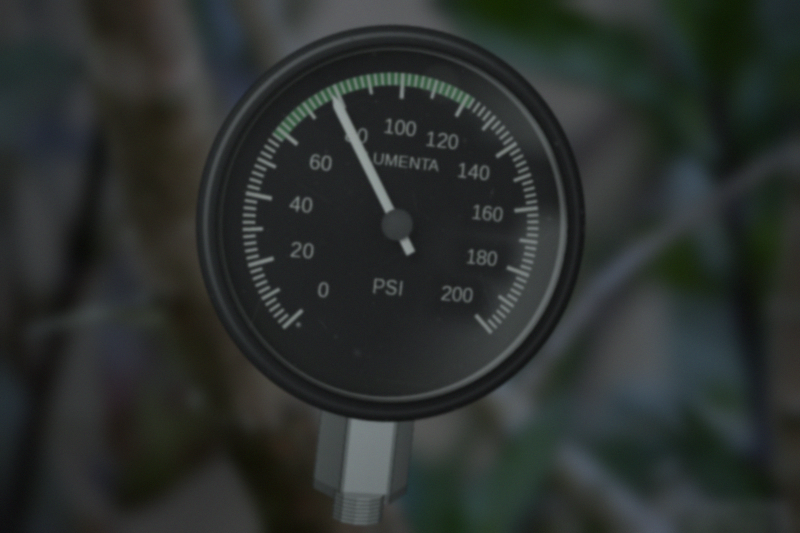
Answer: 78 psi
